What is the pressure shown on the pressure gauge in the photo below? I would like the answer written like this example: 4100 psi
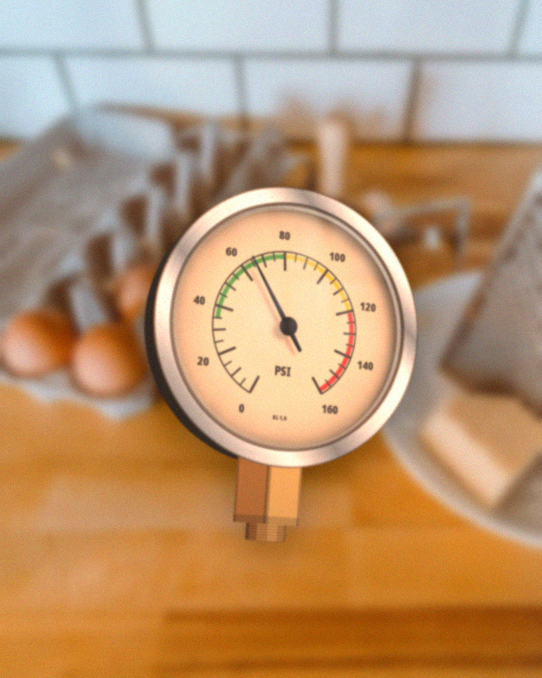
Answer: 65 psi
